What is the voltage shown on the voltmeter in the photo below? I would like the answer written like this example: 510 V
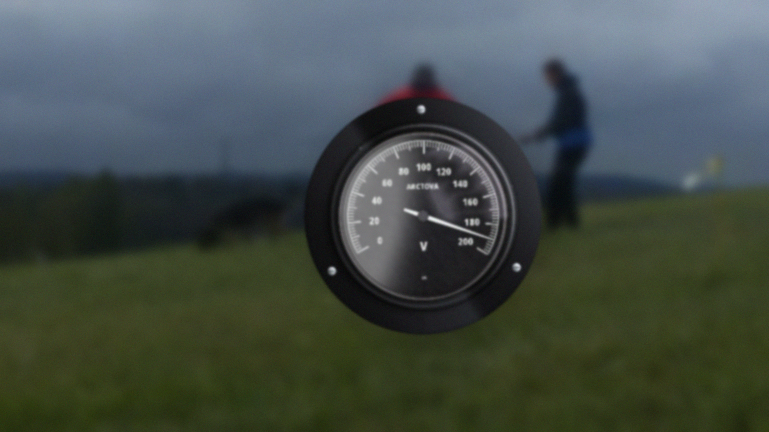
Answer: 190 V
